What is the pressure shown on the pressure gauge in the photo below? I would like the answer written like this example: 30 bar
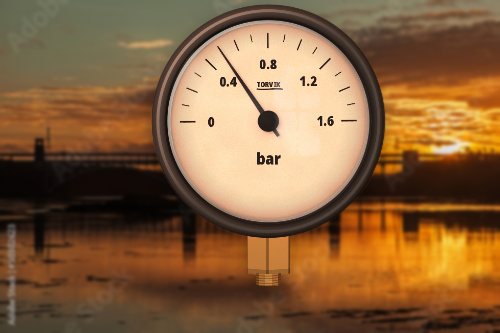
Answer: 0.5 bar
